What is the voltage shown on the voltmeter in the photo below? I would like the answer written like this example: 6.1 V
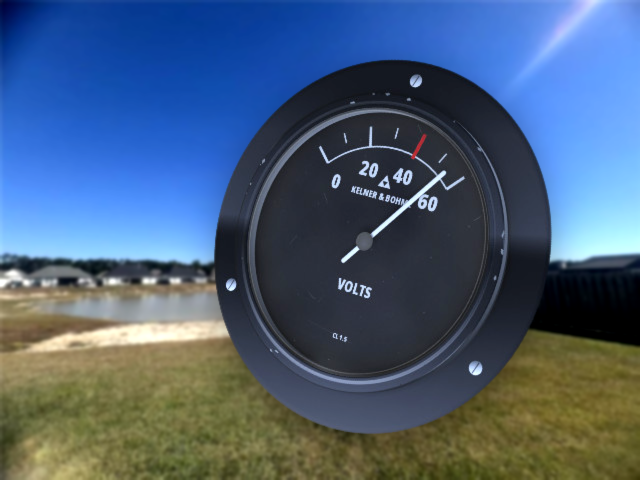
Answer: 55 V
